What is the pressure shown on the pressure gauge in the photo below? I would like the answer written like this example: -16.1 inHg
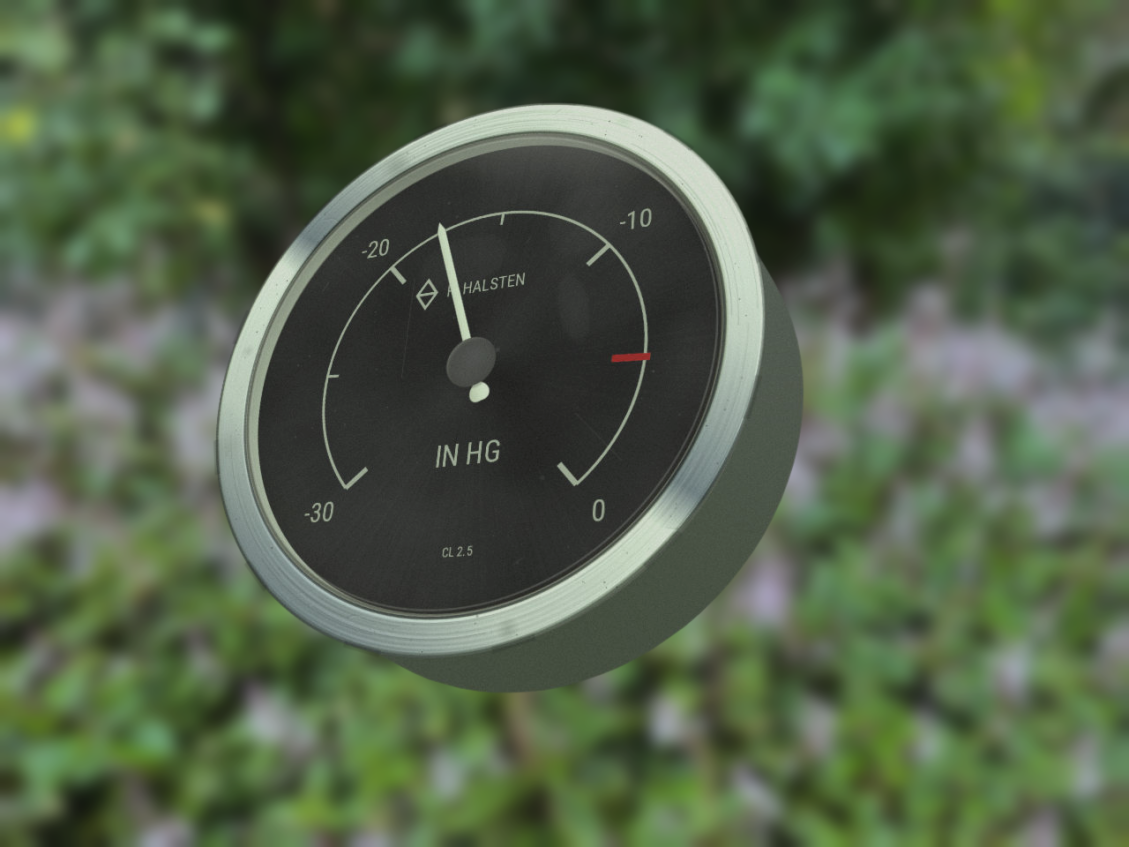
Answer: -17.5 inHg
